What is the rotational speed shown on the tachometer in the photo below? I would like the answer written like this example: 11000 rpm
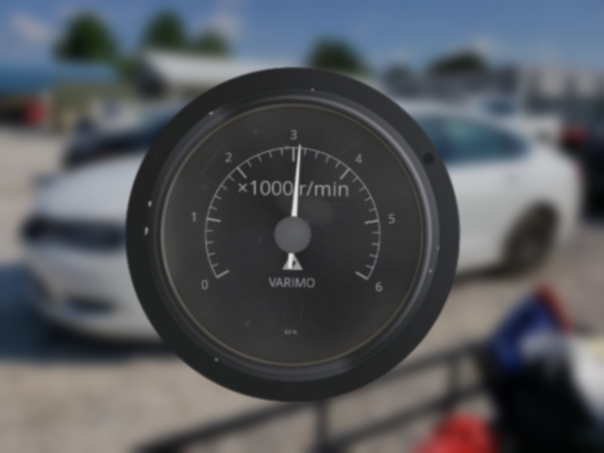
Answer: 3100 rpm
